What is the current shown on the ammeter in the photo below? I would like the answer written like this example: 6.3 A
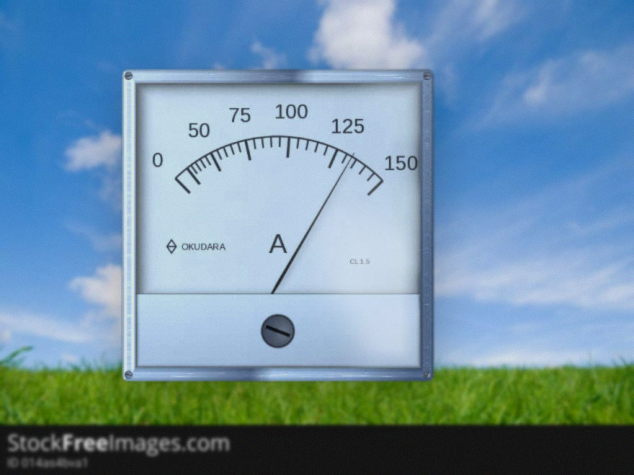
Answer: 132.5 A
